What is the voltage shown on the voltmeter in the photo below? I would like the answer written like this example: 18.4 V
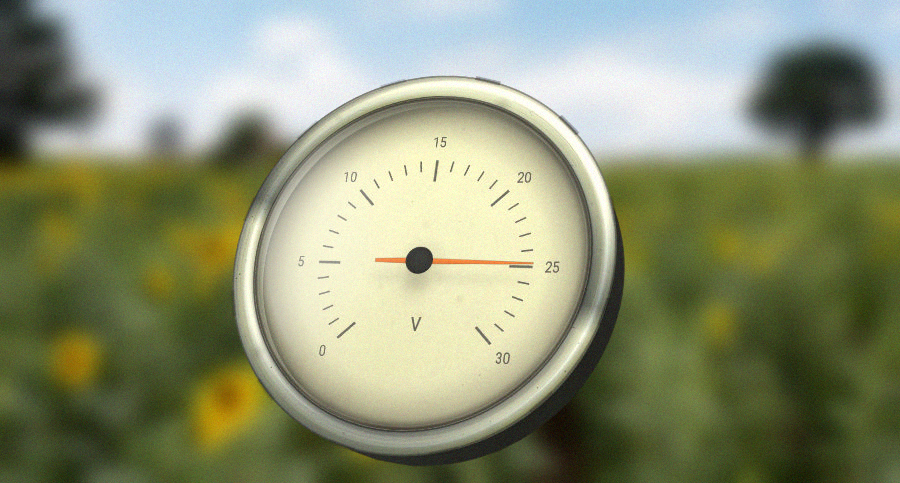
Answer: 25 V
